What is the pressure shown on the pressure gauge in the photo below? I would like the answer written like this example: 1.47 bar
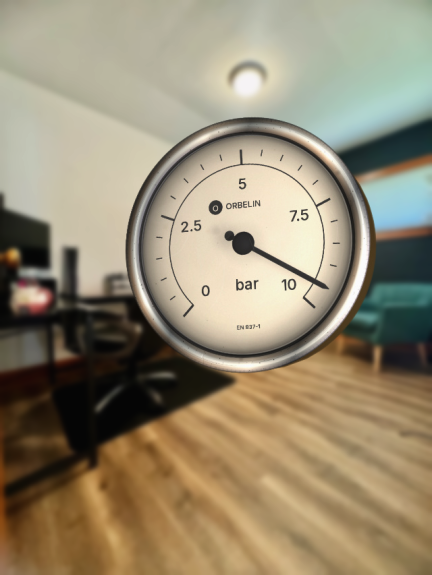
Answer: 9.5 bar
